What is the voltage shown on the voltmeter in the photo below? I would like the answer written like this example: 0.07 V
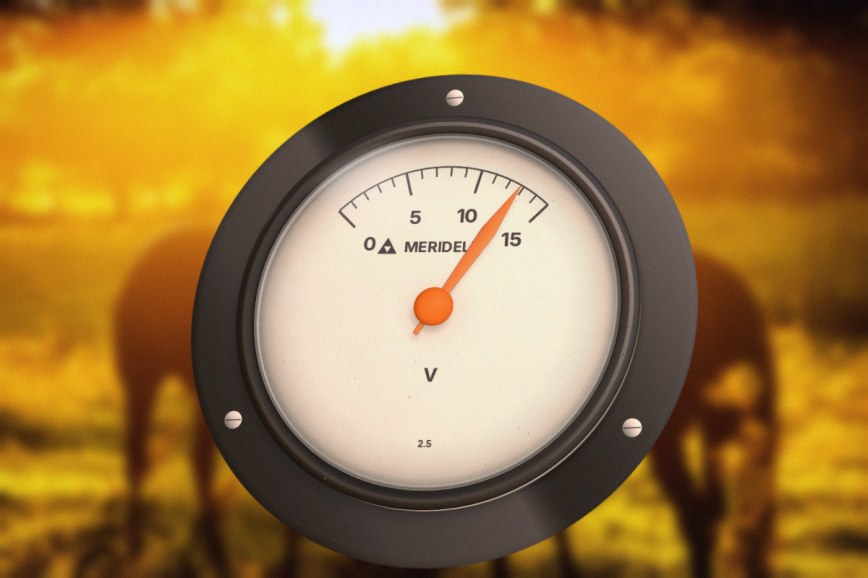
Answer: 13 V
